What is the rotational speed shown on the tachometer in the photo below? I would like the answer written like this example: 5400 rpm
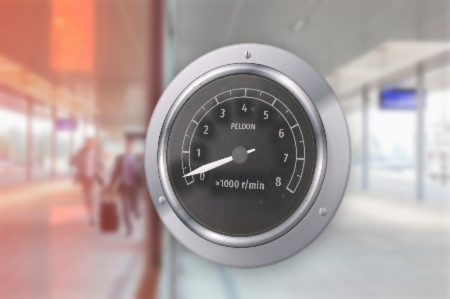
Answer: 250 rpm
